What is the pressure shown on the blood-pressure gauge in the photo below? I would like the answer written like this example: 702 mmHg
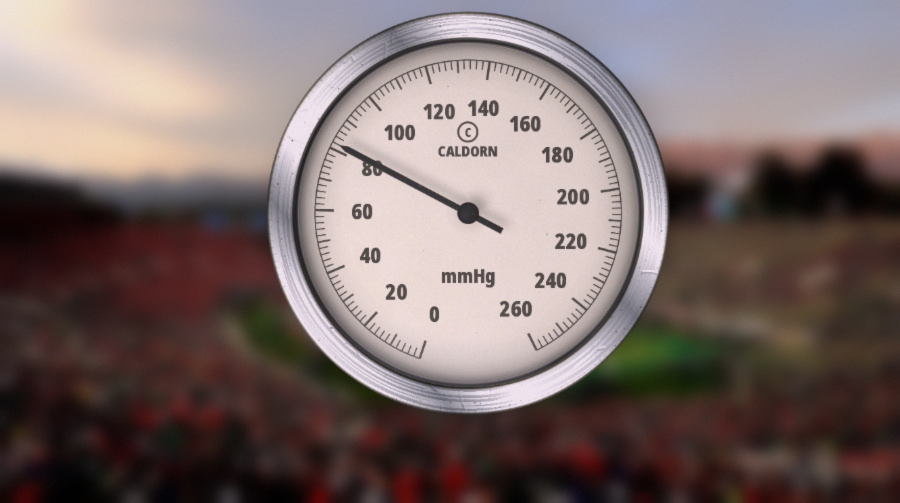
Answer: 82 mmHg
